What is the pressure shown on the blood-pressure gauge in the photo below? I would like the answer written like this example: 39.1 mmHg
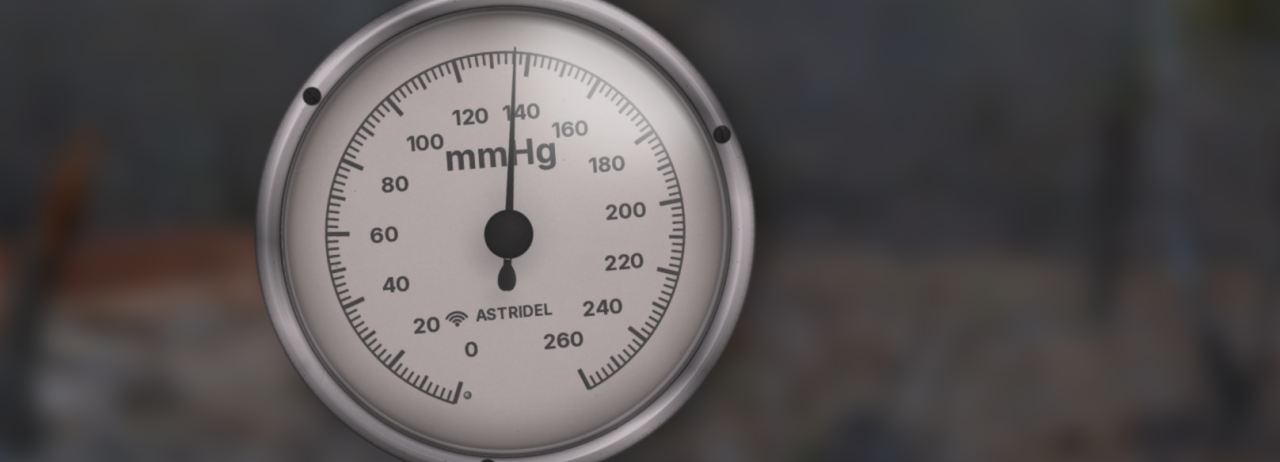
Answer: 136 mmHg
